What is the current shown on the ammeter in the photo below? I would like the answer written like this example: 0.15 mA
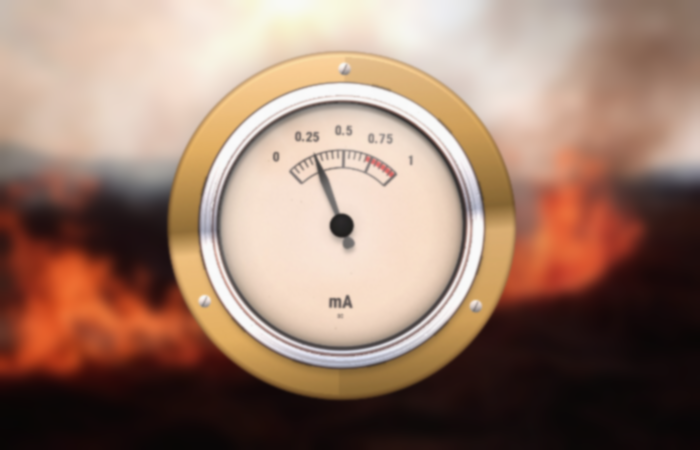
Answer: 0.25 mA
